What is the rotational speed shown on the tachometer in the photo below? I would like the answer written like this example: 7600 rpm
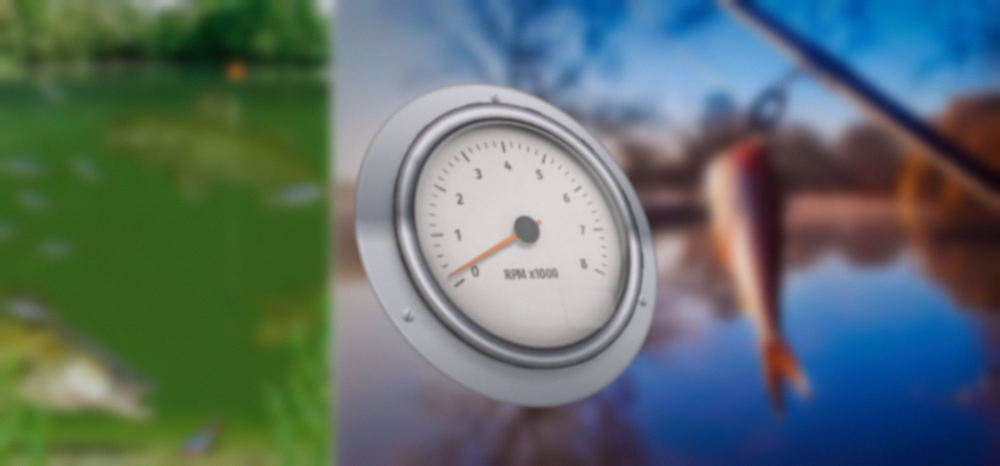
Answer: 200 rpm
